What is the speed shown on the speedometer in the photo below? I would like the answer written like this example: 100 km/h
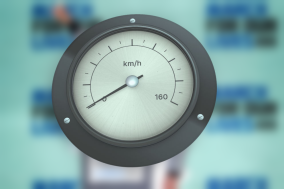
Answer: 0 km/h
